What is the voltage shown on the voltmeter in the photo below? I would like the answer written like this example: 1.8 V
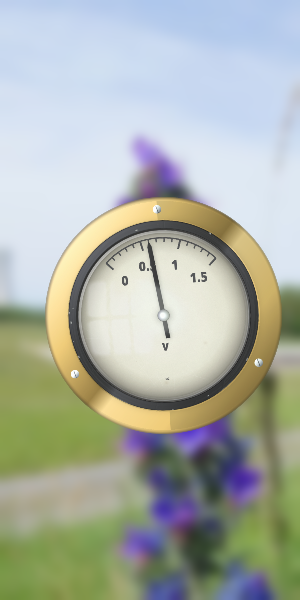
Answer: 0.6 V
